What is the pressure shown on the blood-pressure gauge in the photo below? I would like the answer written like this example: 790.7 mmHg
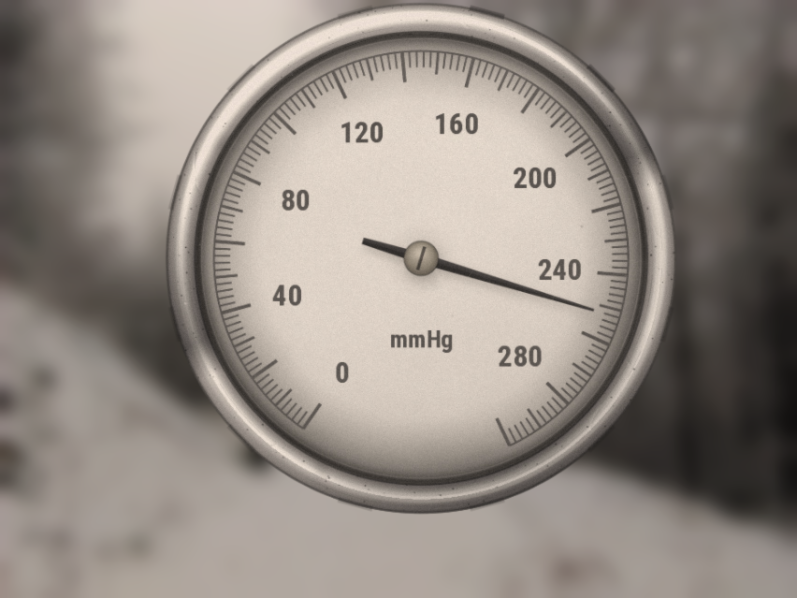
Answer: 252 mmHg
